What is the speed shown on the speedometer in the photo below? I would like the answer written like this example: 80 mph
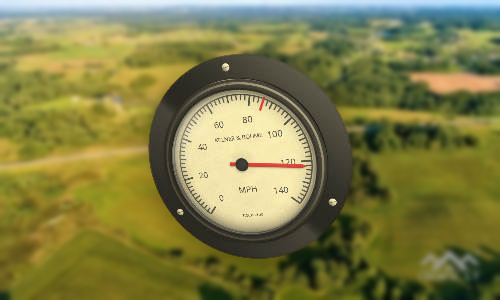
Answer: 122 mph
